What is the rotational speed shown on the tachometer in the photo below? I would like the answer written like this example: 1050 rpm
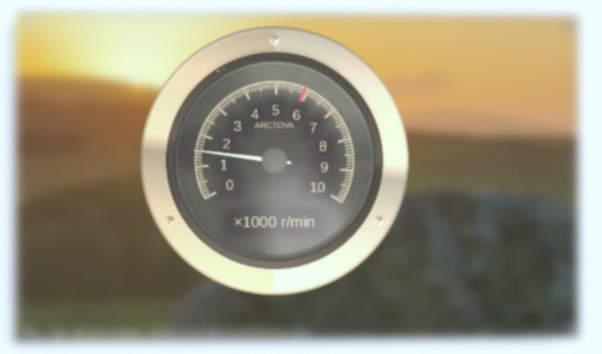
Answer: 1500 rpm
